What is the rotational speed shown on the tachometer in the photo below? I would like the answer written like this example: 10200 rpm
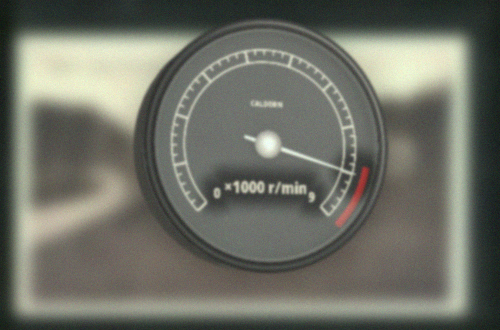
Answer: 8000 rpm
